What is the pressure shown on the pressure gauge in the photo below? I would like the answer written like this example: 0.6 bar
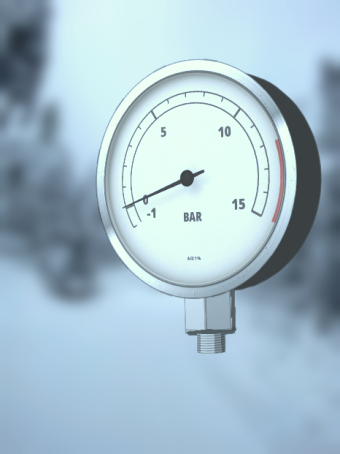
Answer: 0 bar
